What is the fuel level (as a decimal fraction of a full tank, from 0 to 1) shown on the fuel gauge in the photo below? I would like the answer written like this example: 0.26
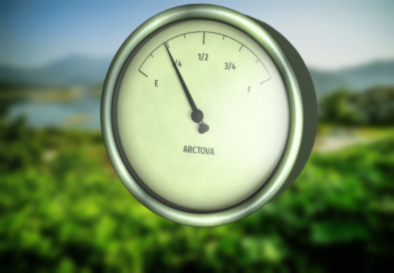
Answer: 0.25
